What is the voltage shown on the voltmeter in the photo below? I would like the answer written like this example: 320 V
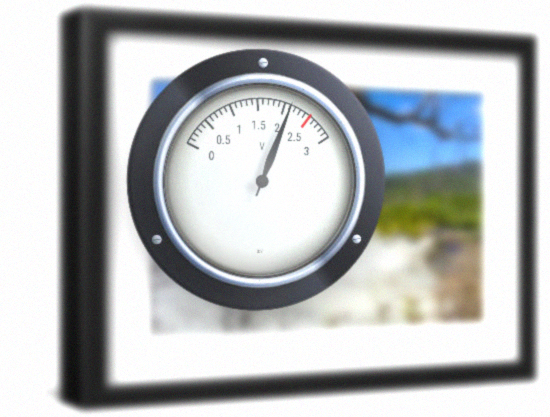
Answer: 2.1 V
